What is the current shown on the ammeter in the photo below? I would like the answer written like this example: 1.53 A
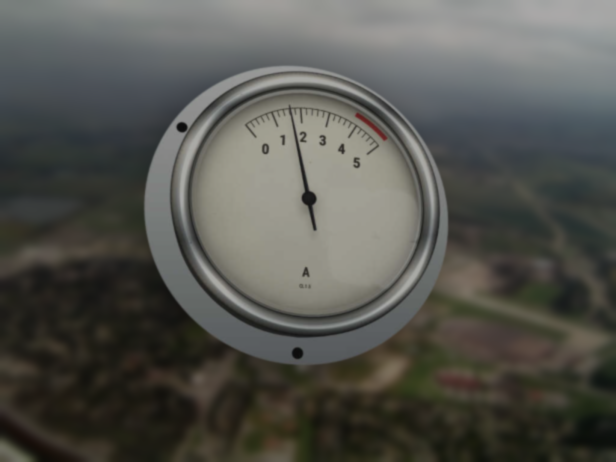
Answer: 1.6 A
